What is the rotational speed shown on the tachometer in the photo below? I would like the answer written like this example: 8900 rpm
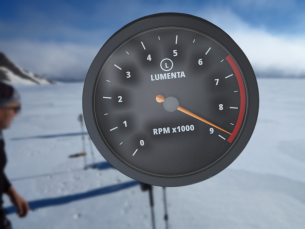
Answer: 8750 rpm
